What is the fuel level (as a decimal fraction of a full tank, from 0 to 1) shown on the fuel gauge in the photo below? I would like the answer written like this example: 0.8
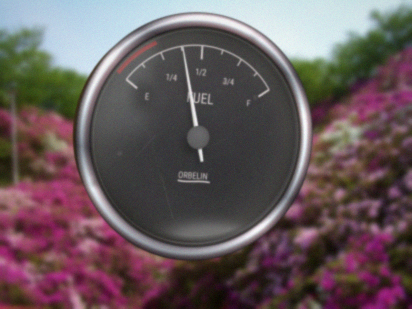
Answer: 0.375
